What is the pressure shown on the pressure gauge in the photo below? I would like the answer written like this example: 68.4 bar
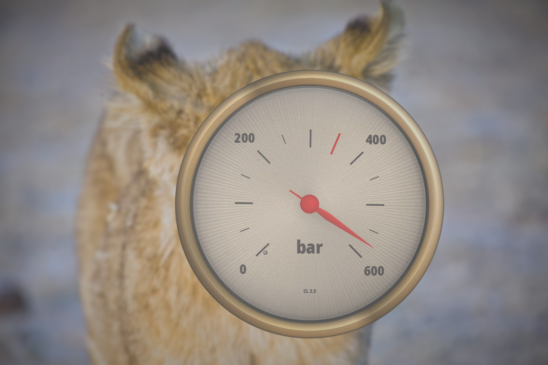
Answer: 575 bar
